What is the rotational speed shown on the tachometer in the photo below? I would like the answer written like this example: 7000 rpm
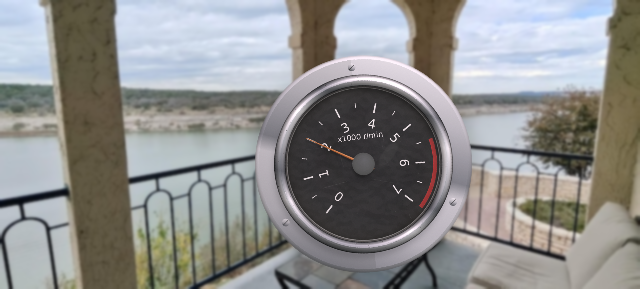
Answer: 2000 rpm
